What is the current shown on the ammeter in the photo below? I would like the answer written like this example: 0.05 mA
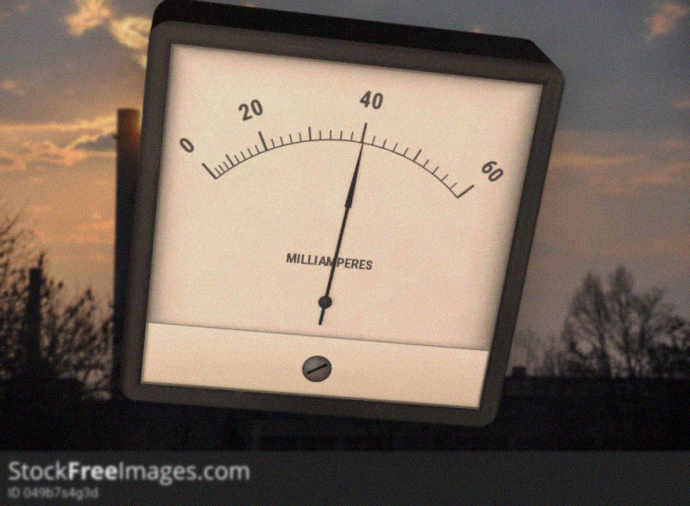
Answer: 40 mA
